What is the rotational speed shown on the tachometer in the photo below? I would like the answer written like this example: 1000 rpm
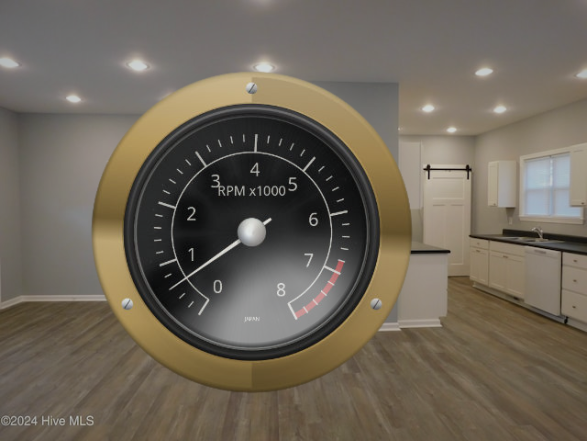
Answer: 600 rpm
